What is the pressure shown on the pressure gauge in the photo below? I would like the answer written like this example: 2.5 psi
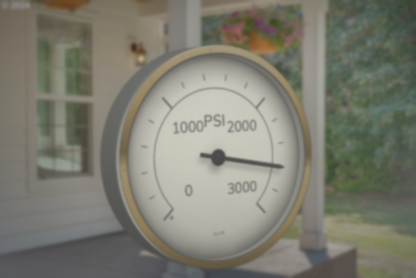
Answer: 2600 psi
